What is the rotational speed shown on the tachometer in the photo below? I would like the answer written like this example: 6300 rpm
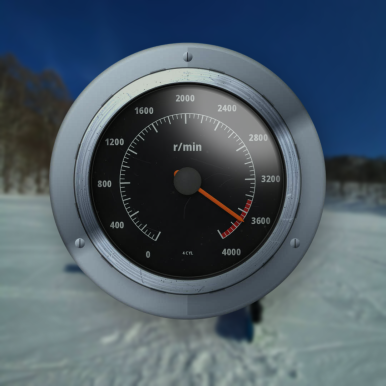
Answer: 3700 rpm
